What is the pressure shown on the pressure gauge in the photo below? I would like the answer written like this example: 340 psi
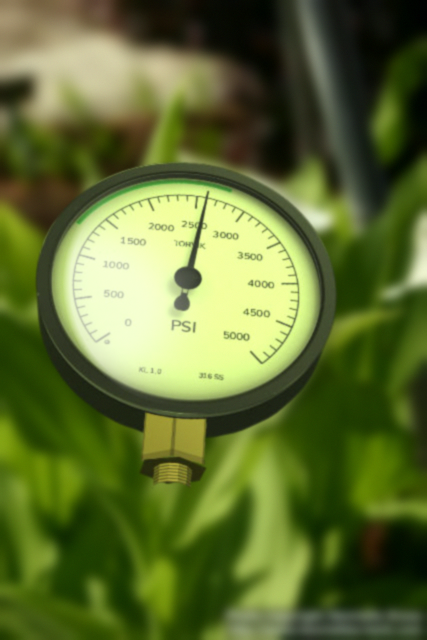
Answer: 2600 psi
